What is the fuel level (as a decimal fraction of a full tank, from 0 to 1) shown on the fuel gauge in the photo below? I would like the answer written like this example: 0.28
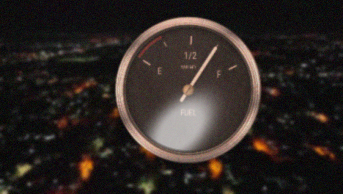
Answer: 0.75
